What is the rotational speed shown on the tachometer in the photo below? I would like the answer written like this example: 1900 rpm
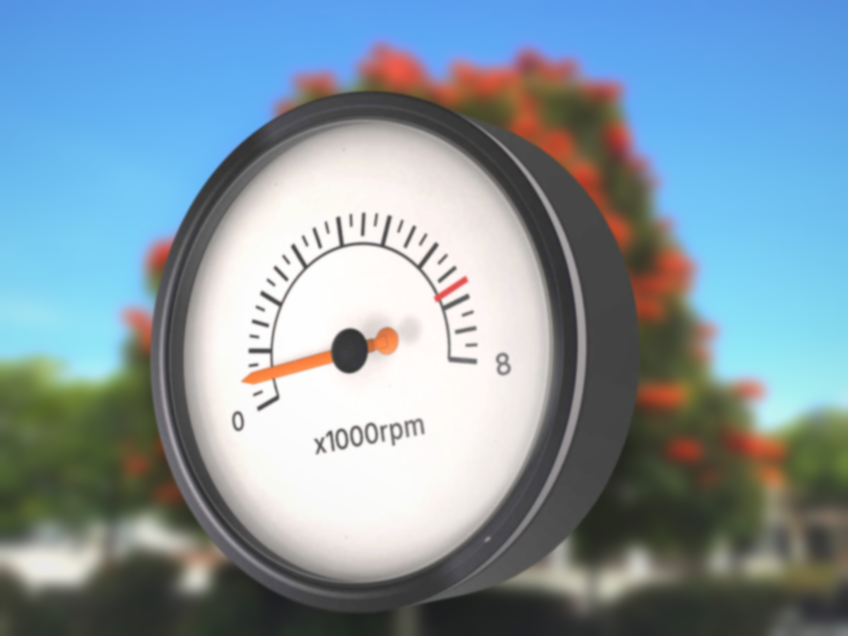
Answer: 500 rpm
